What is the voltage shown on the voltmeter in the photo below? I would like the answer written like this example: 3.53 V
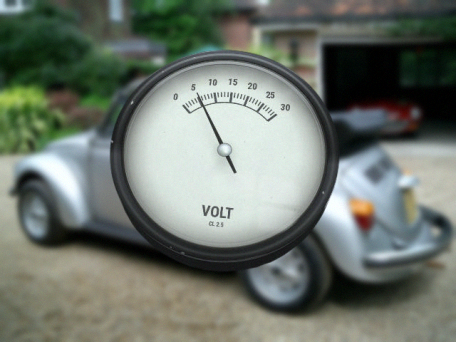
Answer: 5 V
